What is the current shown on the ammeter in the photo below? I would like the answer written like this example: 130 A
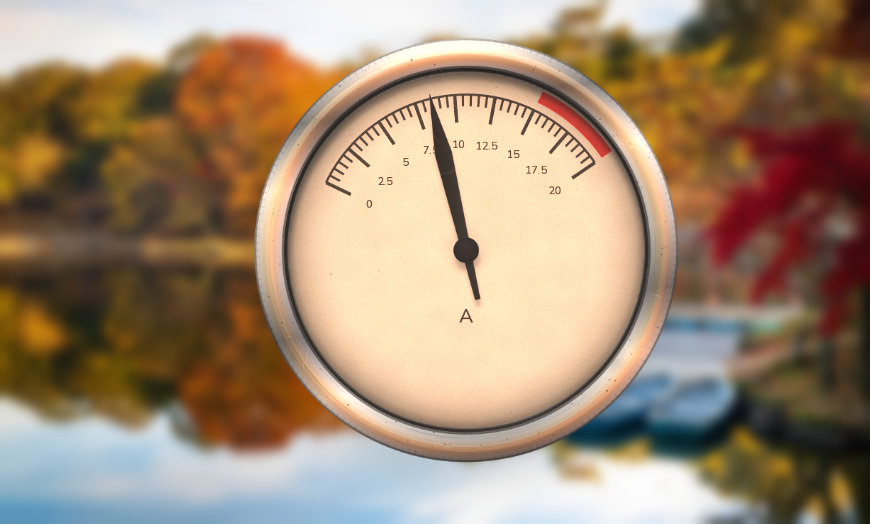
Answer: 8.5 A
